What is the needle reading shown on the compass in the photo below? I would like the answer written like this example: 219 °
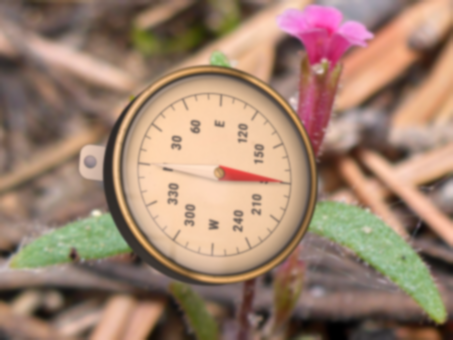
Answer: 180 °
